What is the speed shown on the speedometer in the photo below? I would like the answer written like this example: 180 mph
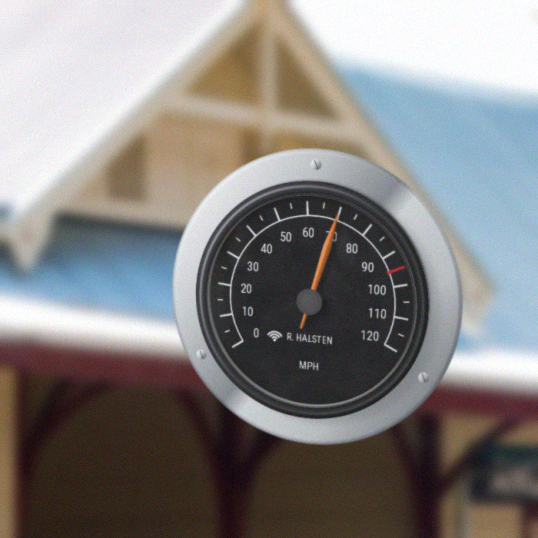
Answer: 70 mph
